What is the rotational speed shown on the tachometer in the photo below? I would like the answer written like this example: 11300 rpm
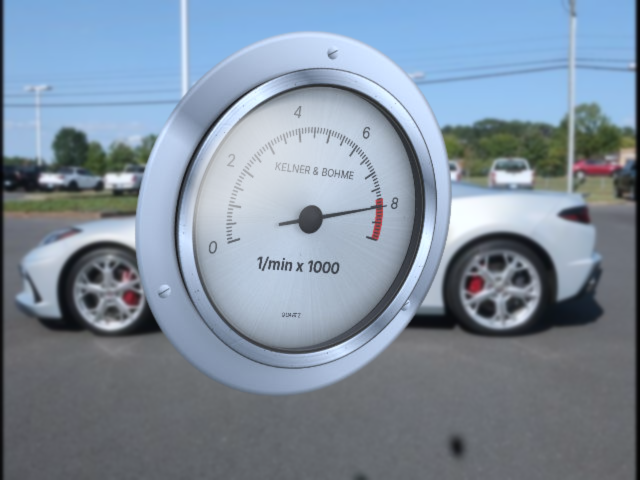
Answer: 8000 rpm
